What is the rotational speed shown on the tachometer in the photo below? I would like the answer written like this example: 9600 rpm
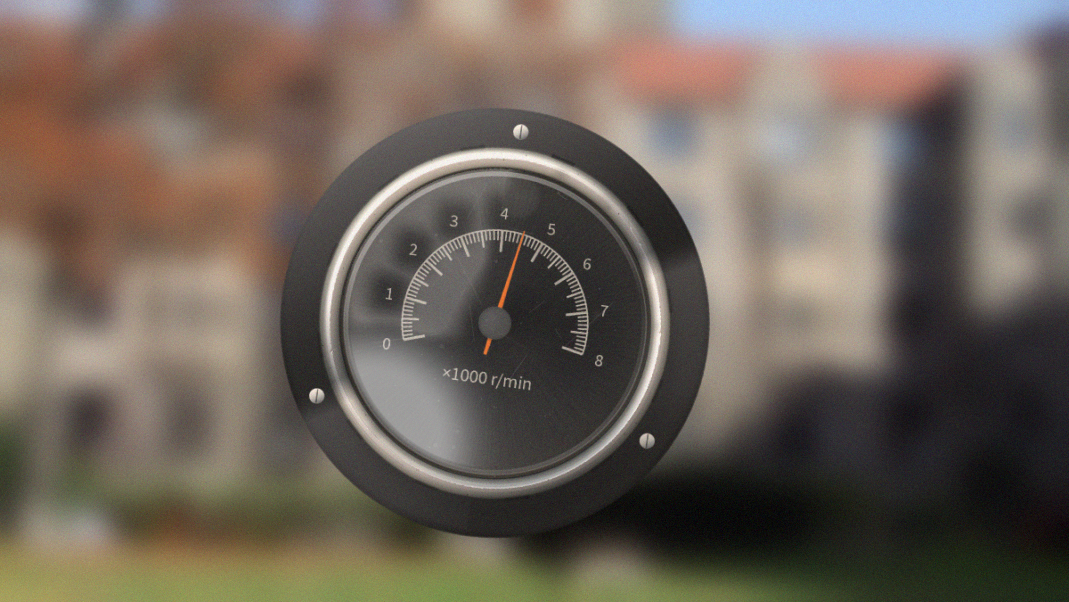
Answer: 4500 rpm
